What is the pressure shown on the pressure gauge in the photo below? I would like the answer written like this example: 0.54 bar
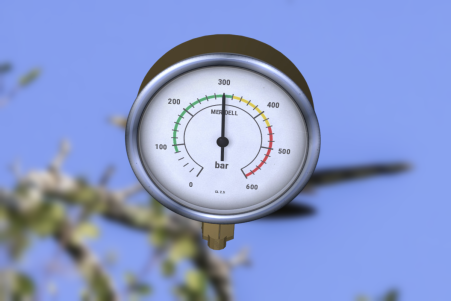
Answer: 300 bar
